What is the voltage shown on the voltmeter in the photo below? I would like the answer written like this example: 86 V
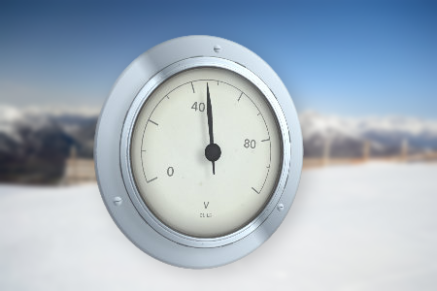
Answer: 45 V
